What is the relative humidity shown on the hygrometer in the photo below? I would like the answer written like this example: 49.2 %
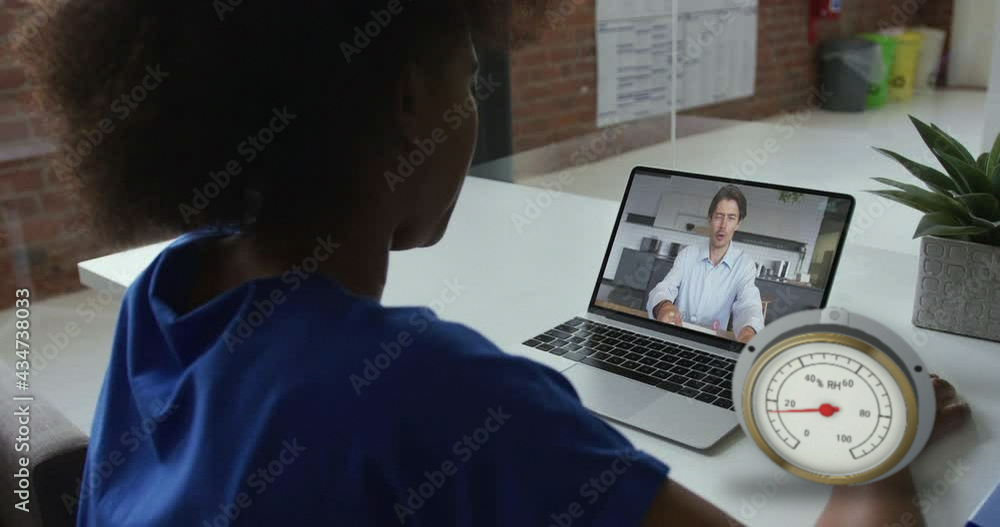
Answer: 16 %
